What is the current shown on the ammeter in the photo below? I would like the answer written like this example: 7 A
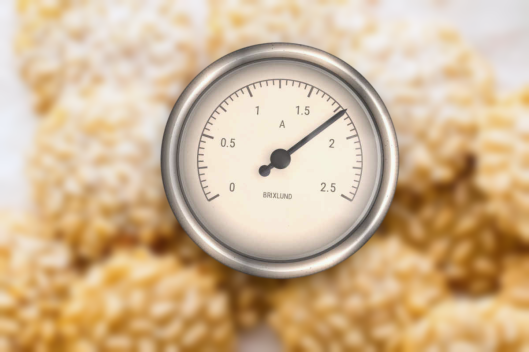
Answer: 1.8 A
